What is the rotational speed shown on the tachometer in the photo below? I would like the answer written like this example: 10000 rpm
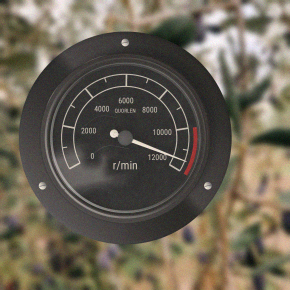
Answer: 11500 rpm
